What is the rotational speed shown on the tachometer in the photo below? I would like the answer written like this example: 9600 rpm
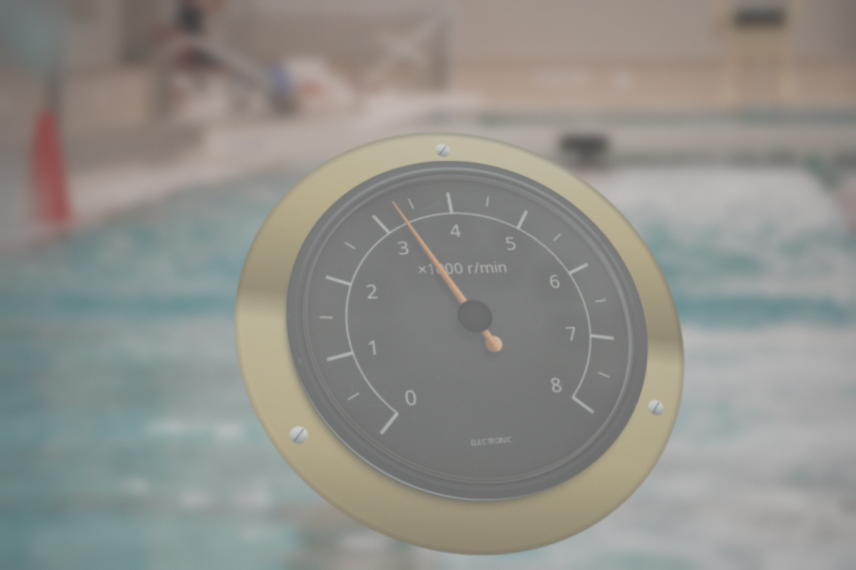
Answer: 3250 rpm
